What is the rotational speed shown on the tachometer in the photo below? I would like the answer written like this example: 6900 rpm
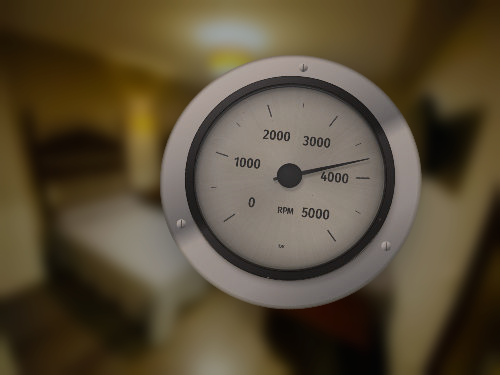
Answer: 3750 rpm
